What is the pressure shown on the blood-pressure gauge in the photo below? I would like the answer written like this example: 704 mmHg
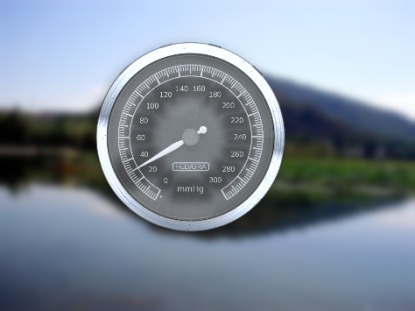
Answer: 30 mmHg
